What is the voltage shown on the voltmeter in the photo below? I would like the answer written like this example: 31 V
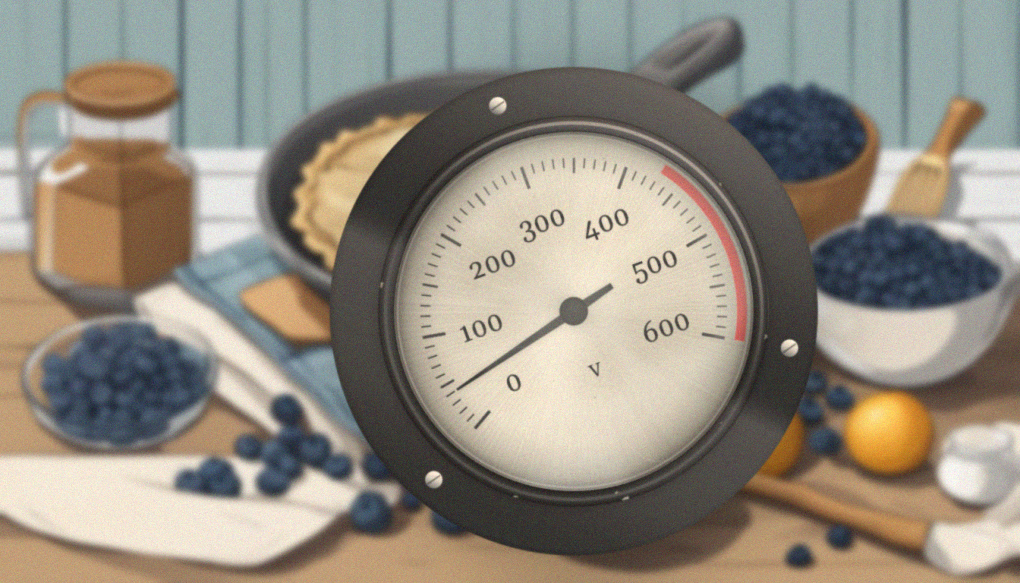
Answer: 40 V
